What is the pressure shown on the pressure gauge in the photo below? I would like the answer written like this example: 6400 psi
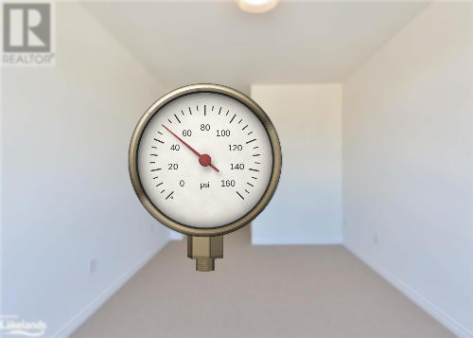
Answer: 50 psi
